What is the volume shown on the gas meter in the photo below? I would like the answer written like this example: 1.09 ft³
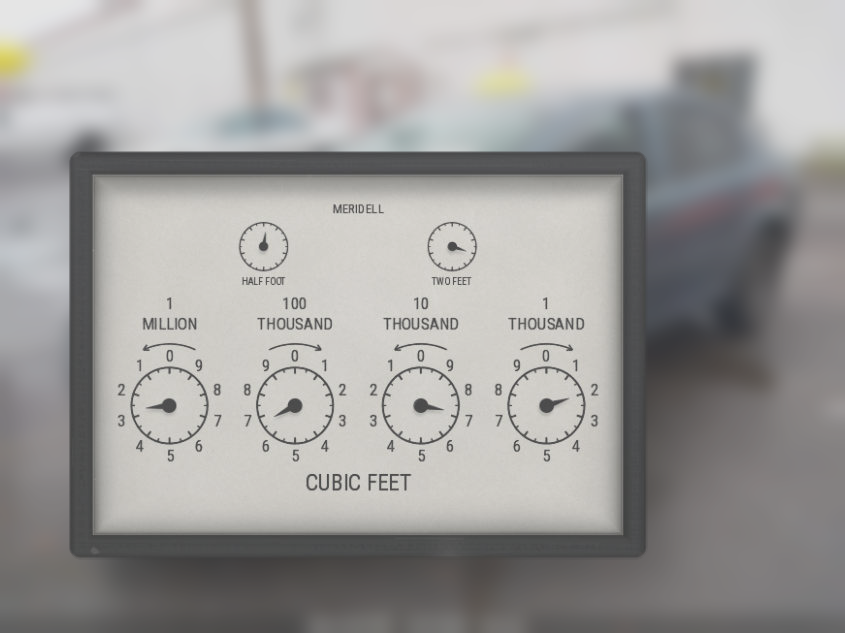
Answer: 267200 ft³
